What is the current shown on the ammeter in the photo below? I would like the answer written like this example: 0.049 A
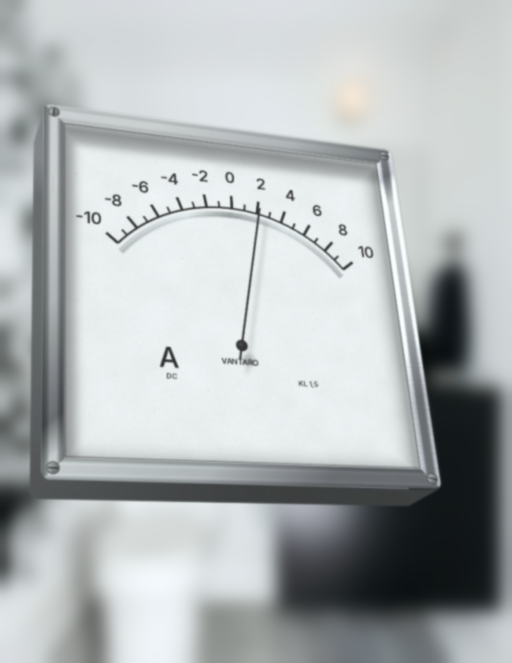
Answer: 2 A
